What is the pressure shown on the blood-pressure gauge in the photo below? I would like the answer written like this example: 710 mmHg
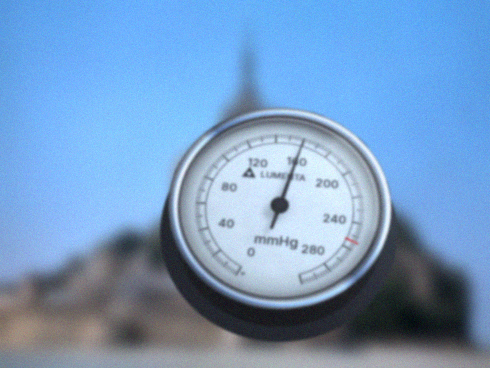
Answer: 160 mmHg
